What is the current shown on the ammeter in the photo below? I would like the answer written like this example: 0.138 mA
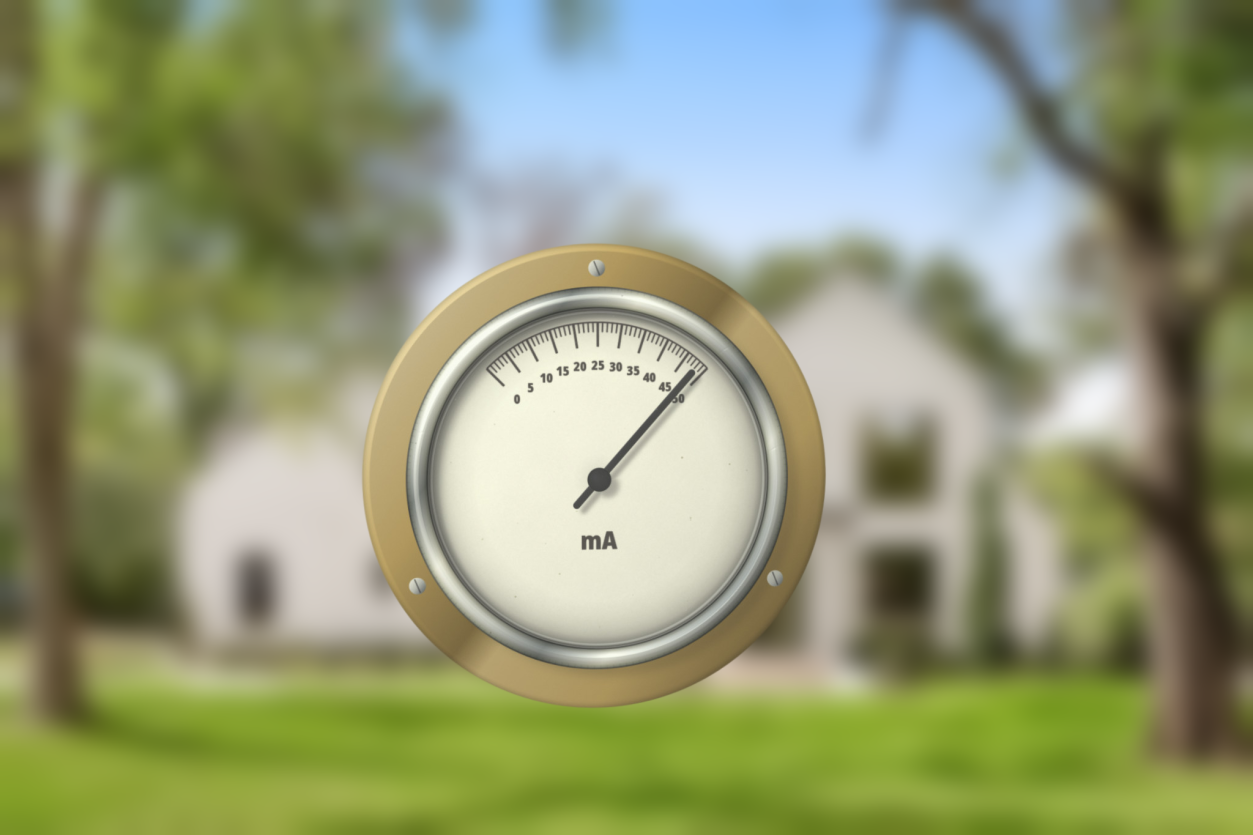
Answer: 48 mA
